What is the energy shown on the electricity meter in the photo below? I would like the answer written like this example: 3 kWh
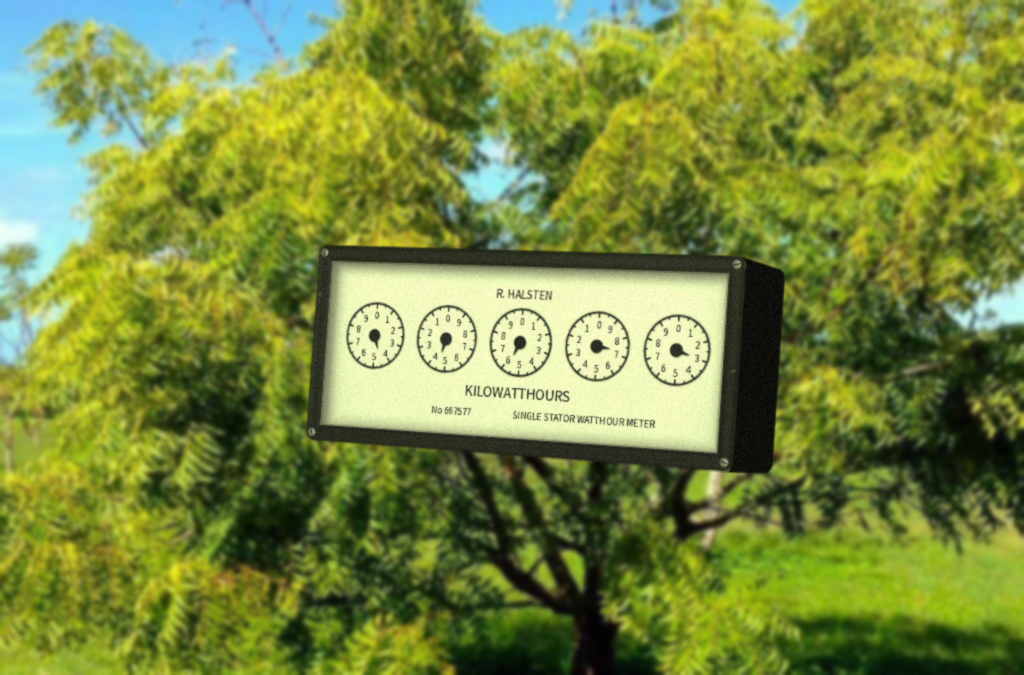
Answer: 44573 kWh
